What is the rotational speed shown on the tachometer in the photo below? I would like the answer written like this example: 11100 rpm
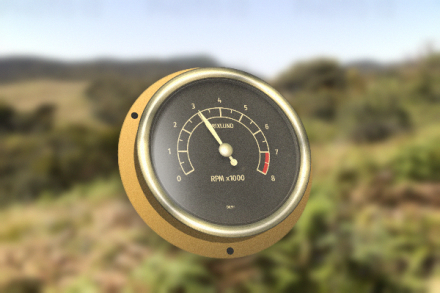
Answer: 3000 rpm
